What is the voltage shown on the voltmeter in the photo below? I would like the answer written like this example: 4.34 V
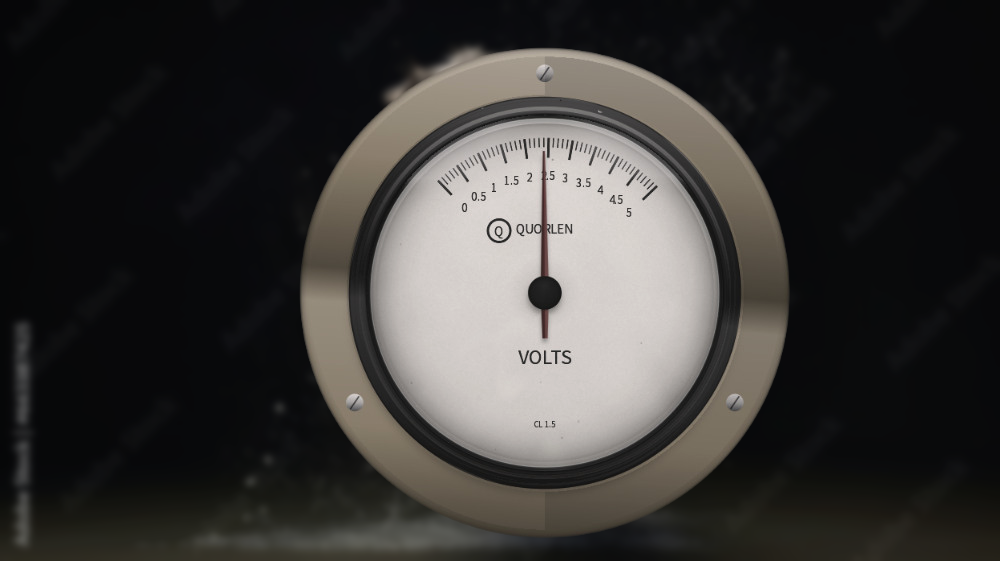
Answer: 2.4 V
